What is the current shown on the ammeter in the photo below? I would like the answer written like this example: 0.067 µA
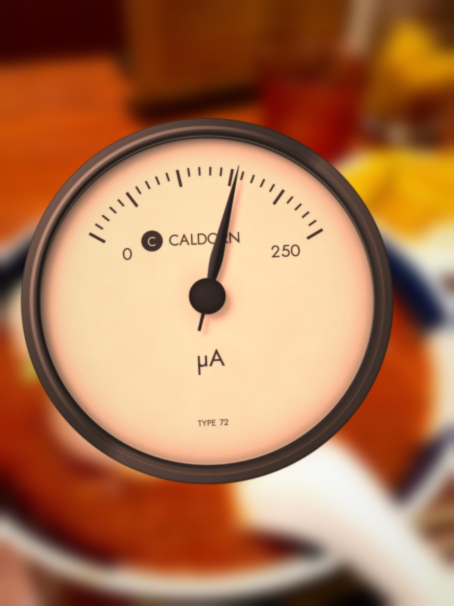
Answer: 155 µA
